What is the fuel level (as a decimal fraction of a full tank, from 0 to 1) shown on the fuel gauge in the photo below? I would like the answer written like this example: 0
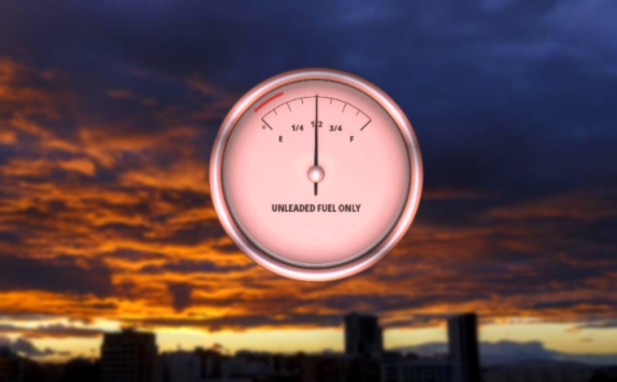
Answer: 0.5
